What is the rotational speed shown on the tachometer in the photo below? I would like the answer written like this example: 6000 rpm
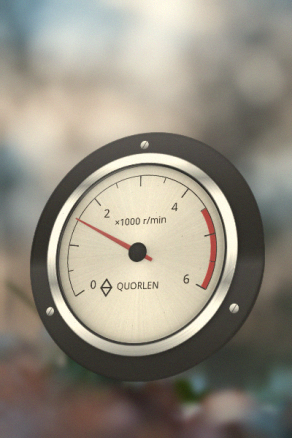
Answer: 1500 rpm
